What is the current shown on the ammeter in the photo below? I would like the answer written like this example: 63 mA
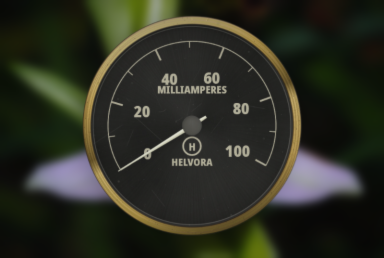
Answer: 0 mA
